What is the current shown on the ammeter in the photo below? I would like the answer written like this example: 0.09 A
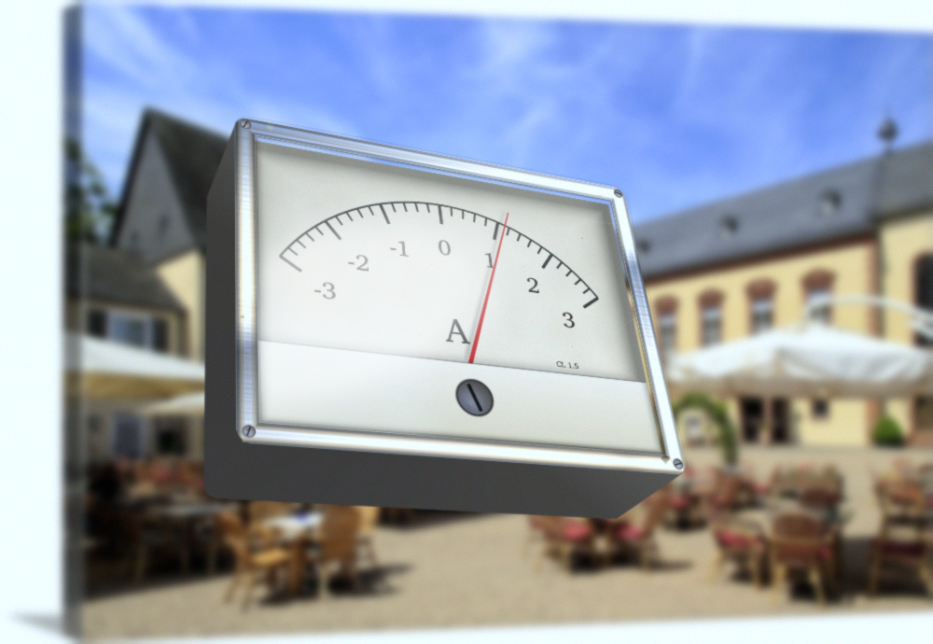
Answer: 1.1 A
